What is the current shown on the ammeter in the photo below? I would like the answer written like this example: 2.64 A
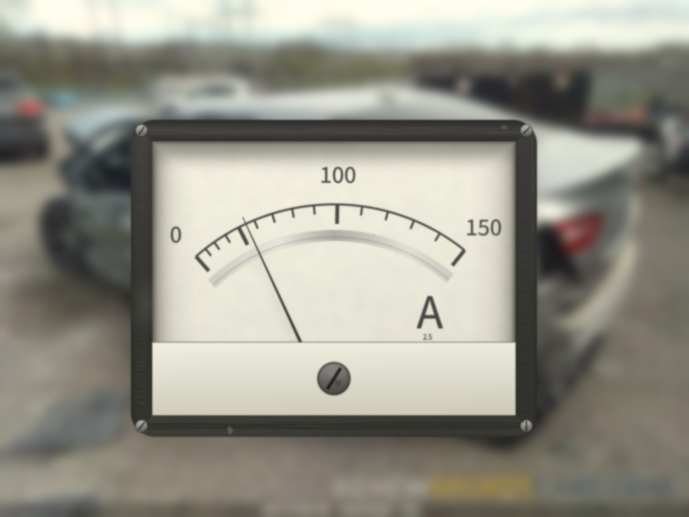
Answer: 55 A
